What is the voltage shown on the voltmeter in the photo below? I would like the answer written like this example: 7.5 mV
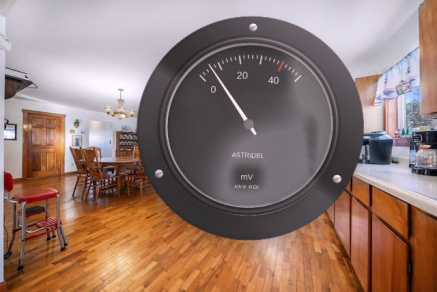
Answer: 6 mV
